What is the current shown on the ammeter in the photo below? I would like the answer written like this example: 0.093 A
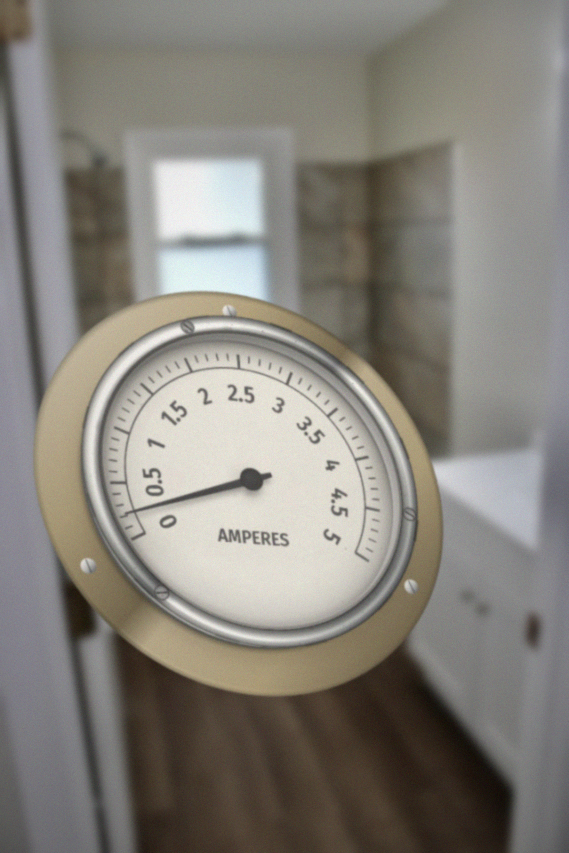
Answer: 0.2 A
